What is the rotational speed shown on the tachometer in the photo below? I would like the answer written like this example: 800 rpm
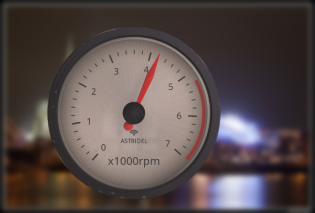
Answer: 4200 rpm
